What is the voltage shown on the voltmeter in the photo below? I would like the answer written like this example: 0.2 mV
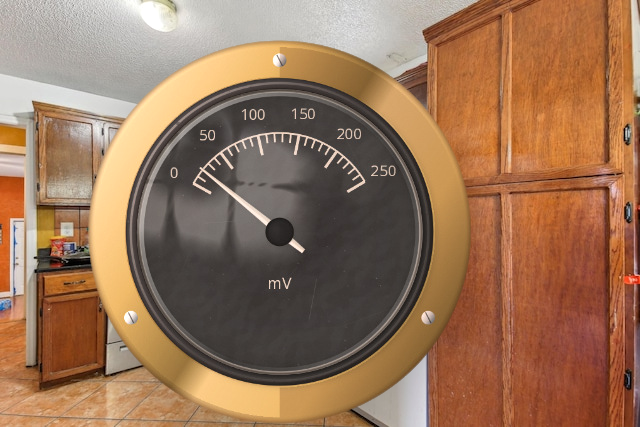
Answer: 20 mV
